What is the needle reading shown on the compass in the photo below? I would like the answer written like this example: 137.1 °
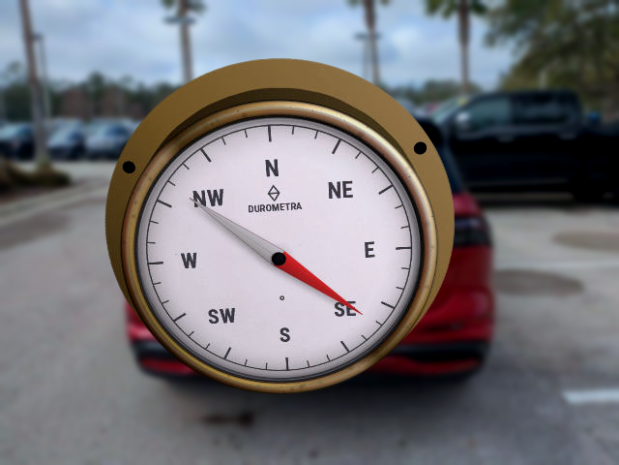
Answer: 130 °
